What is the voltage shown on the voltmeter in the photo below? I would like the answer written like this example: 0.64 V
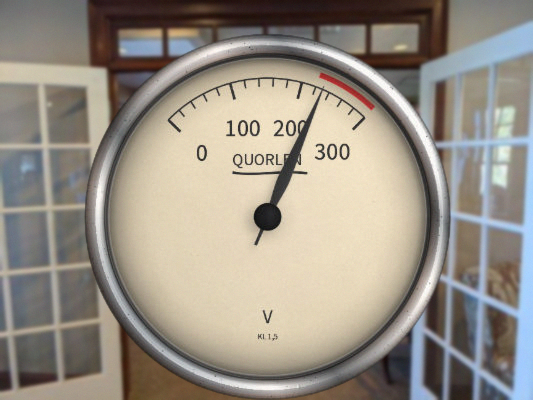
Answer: 230 V
